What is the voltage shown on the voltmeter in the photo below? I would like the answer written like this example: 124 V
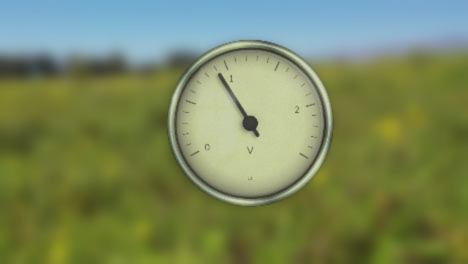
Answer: 0.9 V
